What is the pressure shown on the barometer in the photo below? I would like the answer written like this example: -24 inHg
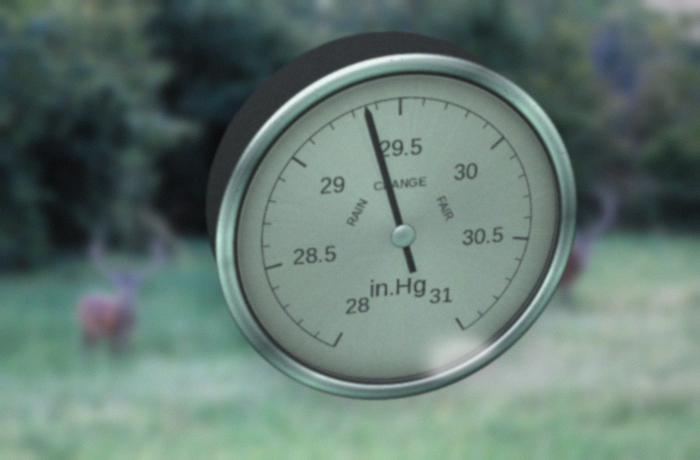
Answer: 29.35 inHg
